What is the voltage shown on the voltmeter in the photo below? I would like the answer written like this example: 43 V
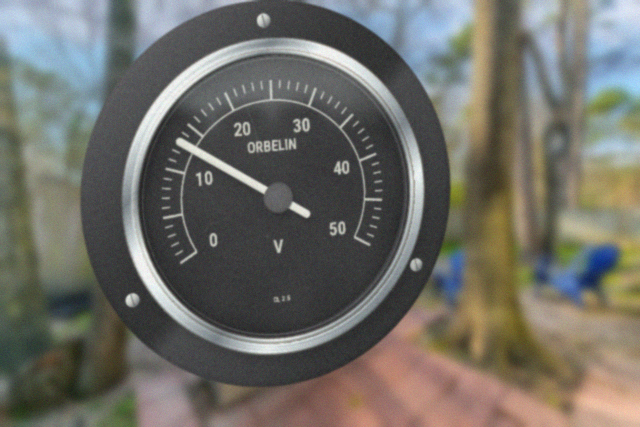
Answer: 13 V
